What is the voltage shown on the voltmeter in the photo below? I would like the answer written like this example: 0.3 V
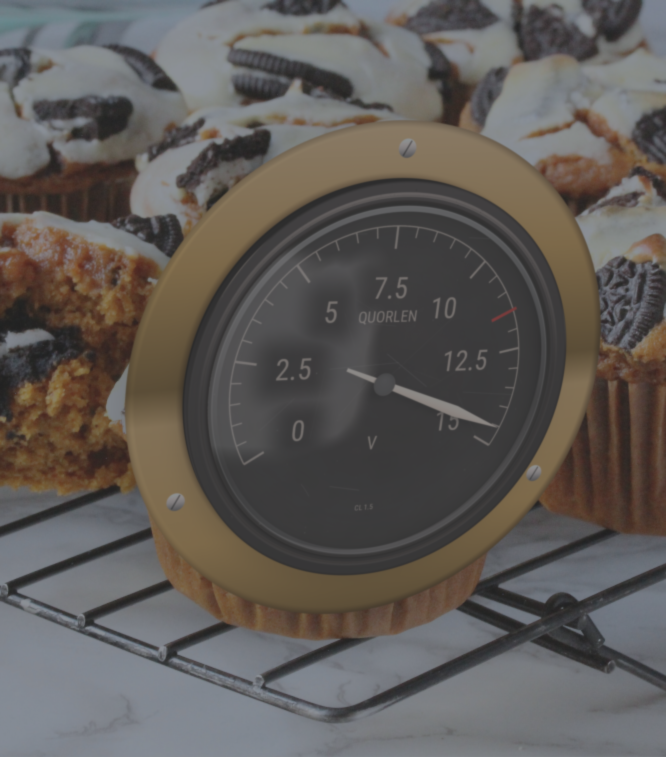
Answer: 14.5 V
